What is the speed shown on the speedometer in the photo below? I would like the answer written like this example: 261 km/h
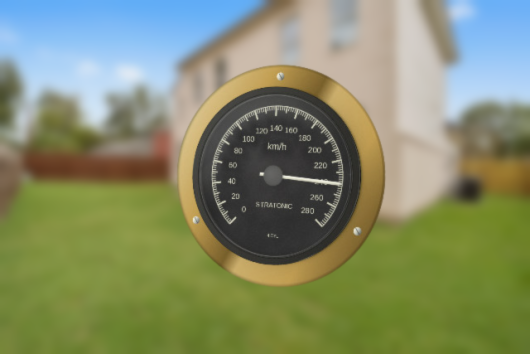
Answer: 240 km/h
